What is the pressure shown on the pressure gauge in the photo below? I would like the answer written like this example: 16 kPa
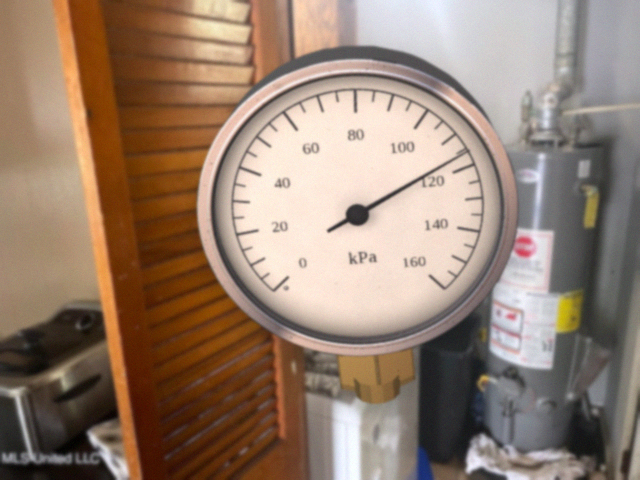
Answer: 115 kPa
